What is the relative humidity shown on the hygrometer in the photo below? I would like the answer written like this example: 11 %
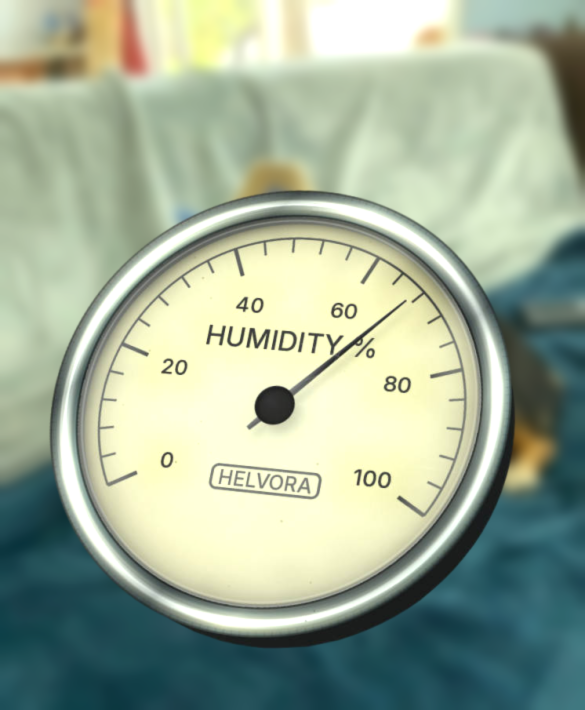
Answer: 68 %
